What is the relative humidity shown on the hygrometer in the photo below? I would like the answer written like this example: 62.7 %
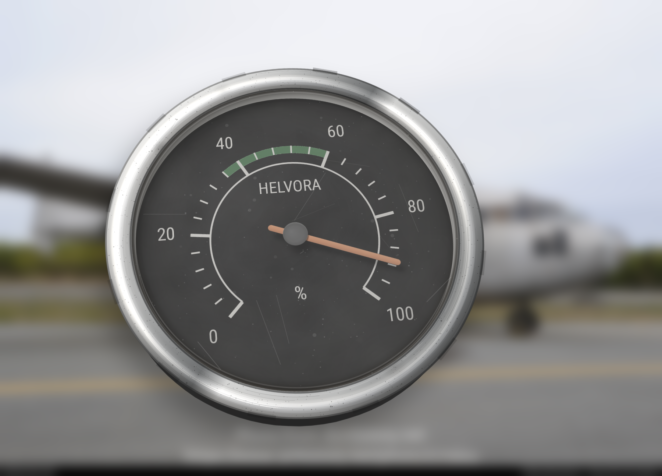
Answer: 92 %
